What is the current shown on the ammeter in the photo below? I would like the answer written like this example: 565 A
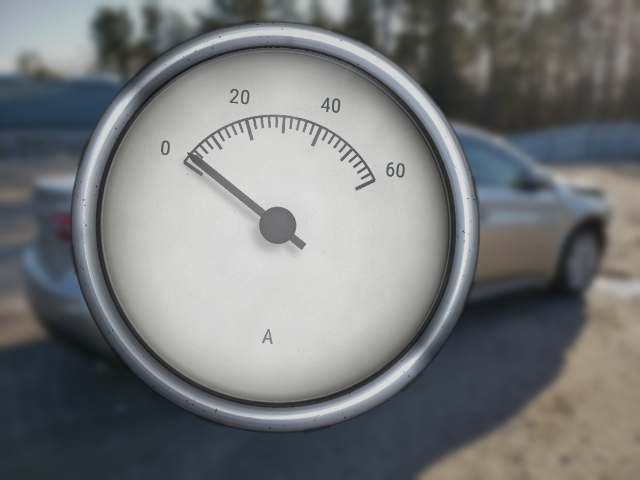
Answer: 2 A
